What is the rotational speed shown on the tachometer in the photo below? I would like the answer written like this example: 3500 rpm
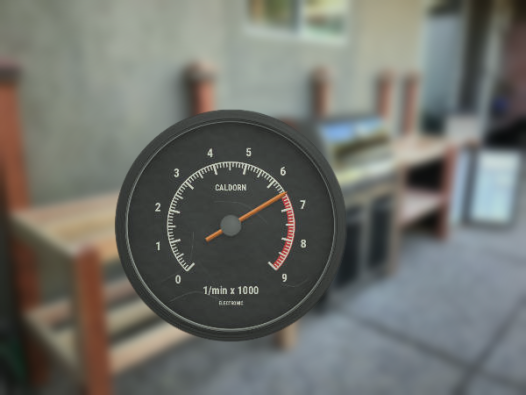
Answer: 6500 rpm
